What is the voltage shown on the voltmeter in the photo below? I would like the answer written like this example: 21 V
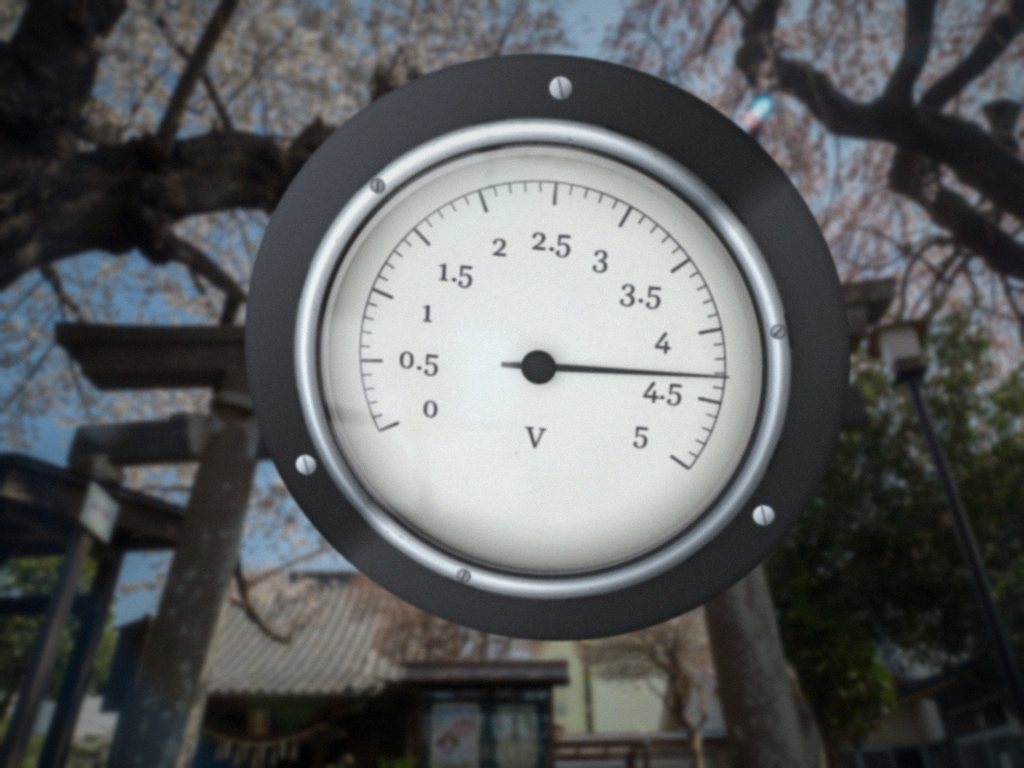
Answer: 4.3 V
